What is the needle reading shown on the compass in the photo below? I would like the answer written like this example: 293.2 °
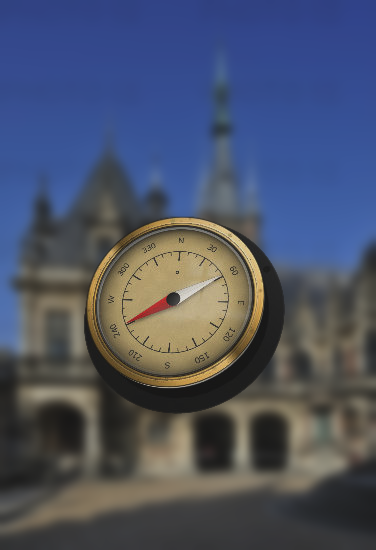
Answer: 240 °
